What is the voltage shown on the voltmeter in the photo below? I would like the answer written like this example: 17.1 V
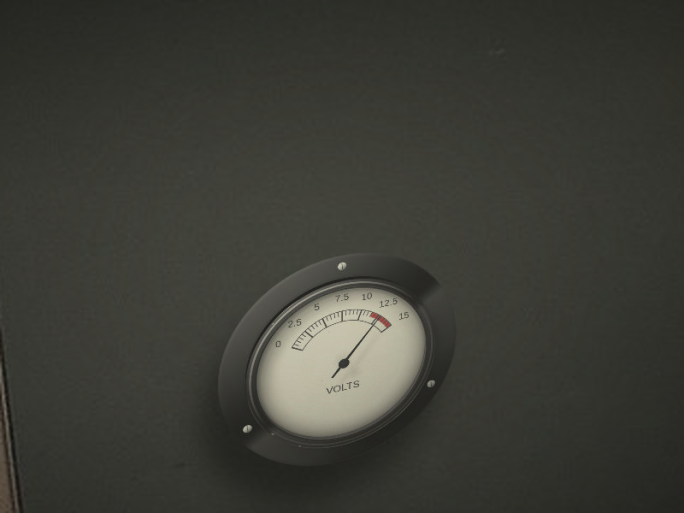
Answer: 12.5 V
